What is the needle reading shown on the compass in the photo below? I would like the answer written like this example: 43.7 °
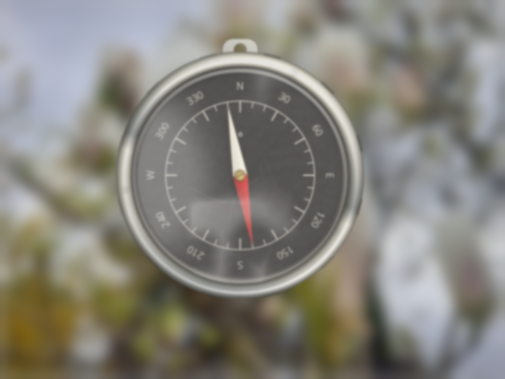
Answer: 170 °
